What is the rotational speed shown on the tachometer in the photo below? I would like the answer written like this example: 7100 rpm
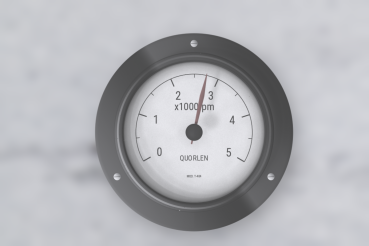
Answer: 2750 rpm
